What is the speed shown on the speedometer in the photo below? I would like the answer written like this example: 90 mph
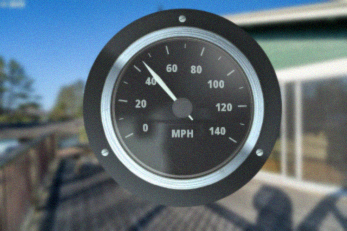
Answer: 45 mph
